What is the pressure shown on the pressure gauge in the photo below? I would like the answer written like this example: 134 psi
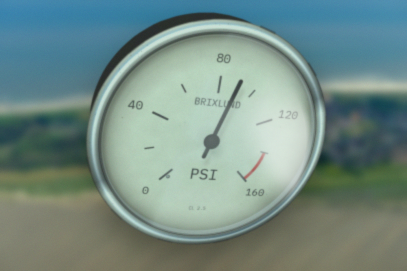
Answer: 90 psi
